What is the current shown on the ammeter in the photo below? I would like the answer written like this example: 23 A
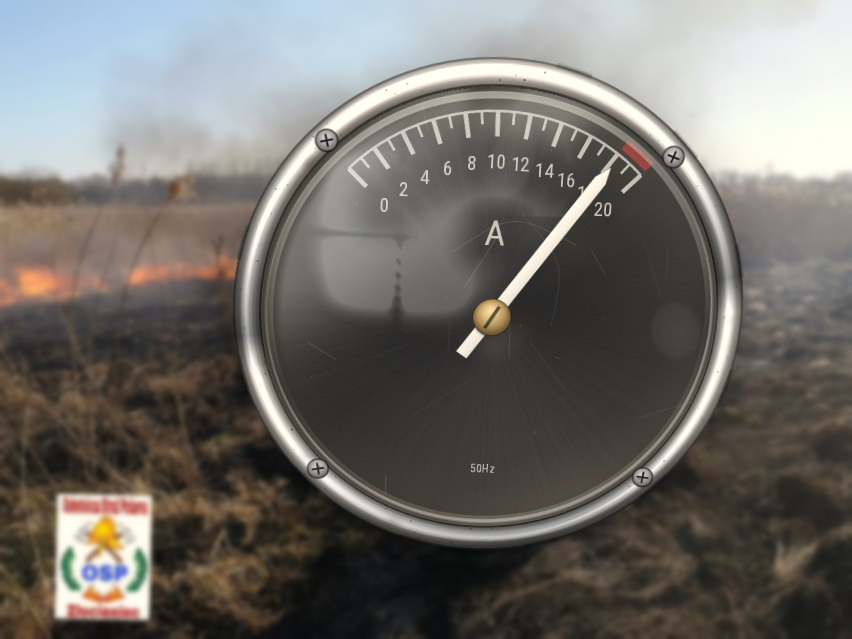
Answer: 18 A
